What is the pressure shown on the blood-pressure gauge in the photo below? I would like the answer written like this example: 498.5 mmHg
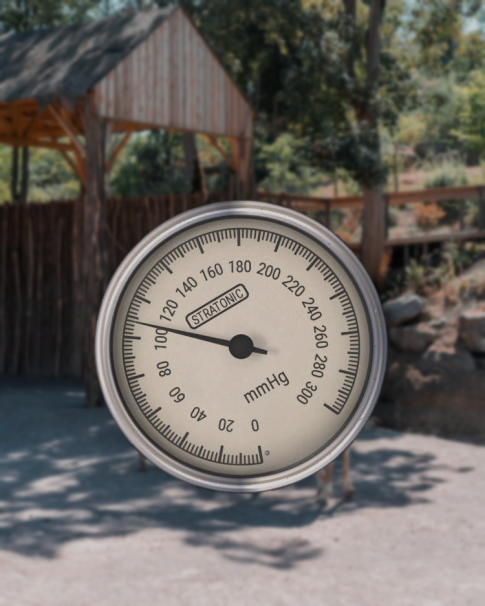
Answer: 108 mmHg
